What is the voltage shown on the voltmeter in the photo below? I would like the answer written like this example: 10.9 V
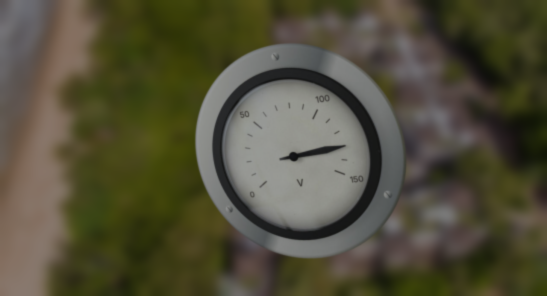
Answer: 130 V
